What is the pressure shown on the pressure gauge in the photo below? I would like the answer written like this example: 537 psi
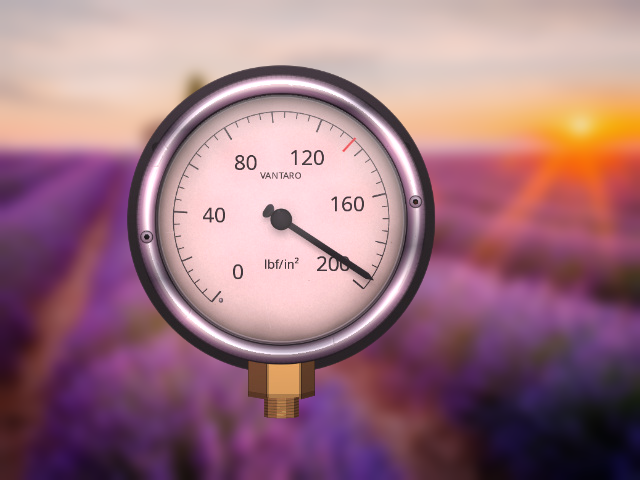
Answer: 195 psi
